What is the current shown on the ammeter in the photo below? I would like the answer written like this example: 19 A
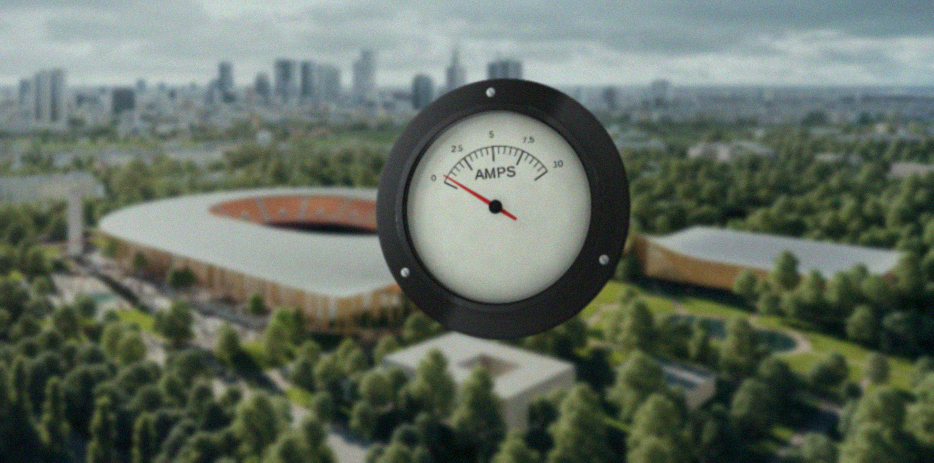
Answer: 0.5 A
